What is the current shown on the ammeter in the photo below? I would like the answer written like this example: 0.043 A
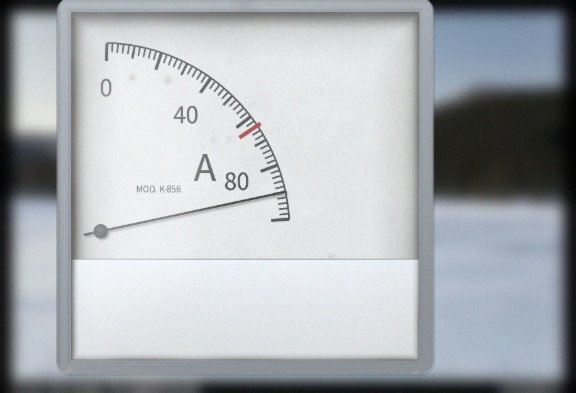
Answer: 90 A
